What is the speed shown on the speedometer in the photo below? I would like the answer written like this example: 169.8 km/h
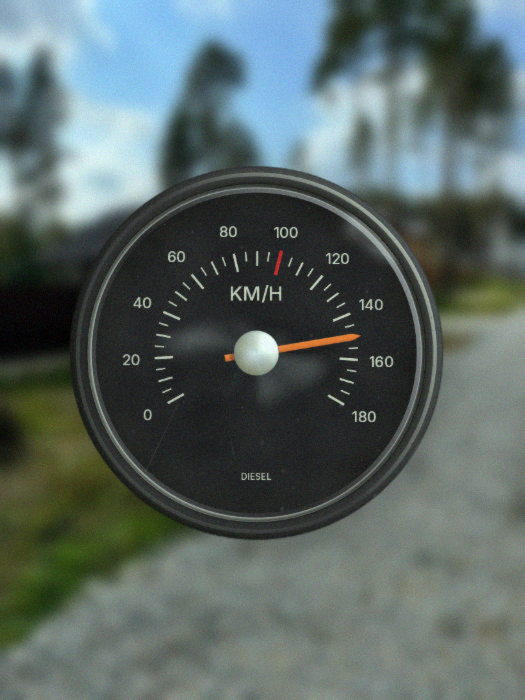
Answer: 150 km/h
